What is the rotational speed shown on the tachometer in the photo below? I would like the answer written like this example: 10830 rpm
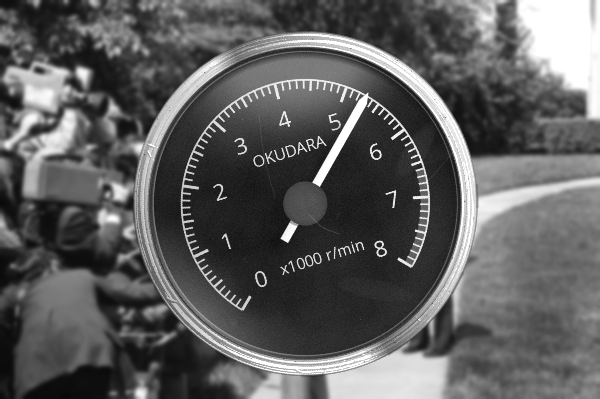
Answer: 5300 rpm
